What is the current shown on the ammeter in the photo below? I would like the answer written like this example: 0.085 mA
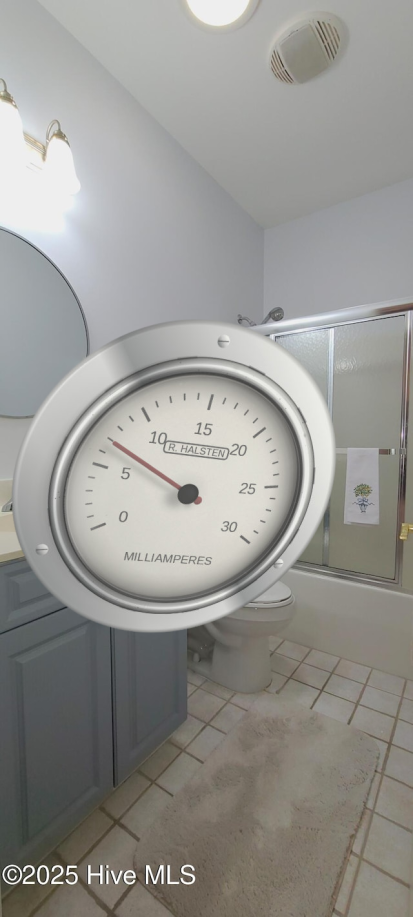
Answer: 7 mA
